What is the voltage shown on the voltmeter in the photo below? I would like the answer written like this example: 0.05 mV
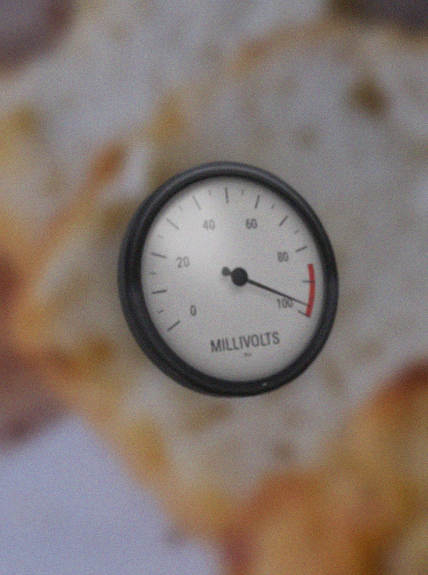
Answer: 97.5 mV
